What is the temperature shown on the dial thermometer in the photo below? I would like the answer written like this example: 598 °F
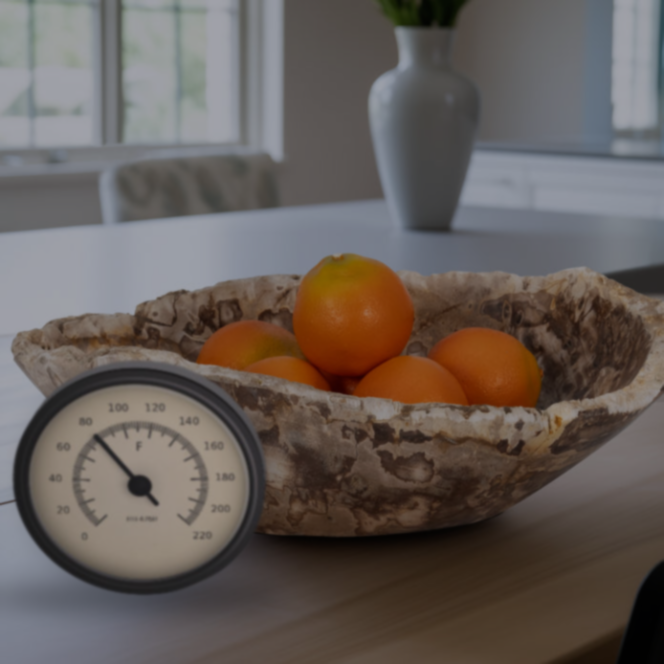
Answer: 80 °F
